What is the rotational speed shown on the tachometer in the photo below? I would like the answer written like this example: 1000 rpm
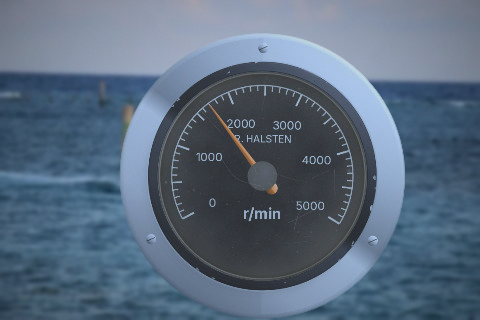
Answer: 1700 rpm
